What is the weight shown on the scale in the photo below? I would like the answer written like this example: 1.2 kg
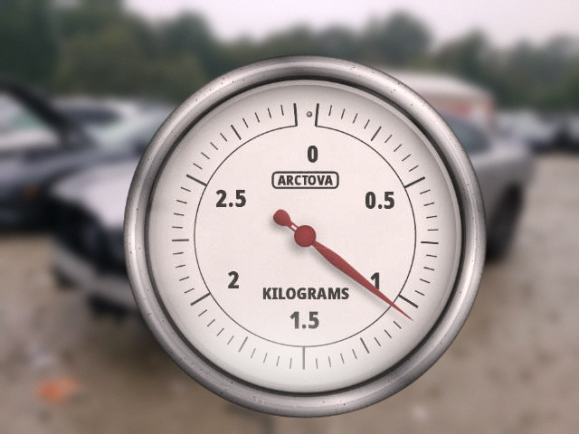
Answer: 1.05 kg
